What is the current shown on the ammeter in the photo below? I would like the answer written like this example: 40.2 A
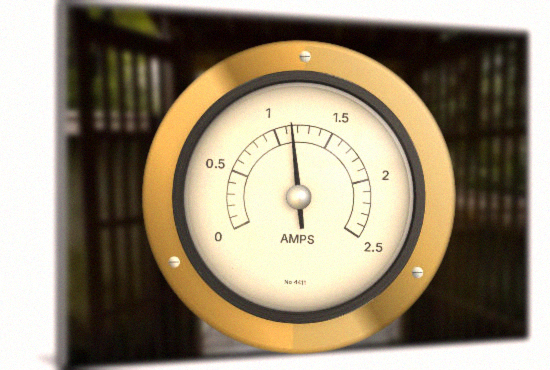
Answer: 1.15 A
